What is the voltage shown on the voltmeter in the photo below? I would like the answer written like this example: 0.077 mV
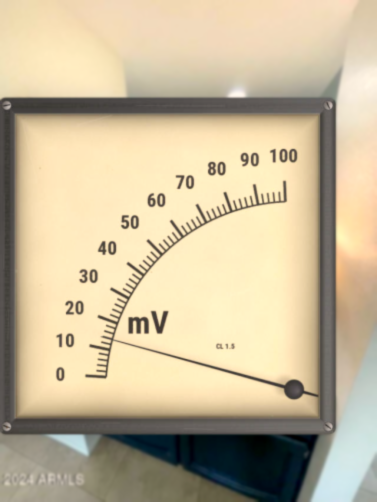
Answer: 14 mV
